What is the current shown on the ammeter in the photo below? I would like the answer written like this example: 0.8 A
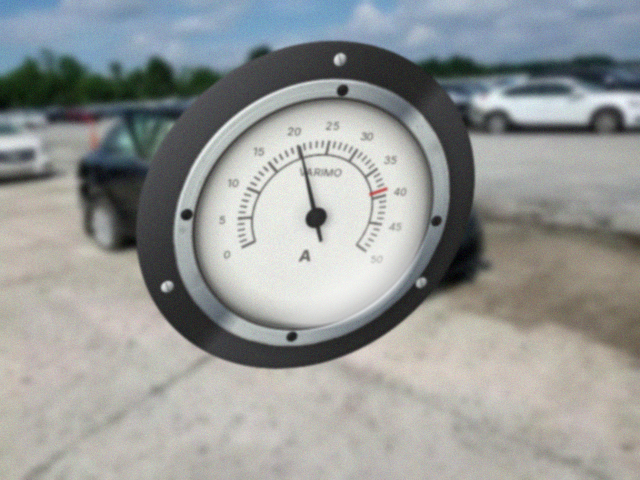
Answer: 20 A
